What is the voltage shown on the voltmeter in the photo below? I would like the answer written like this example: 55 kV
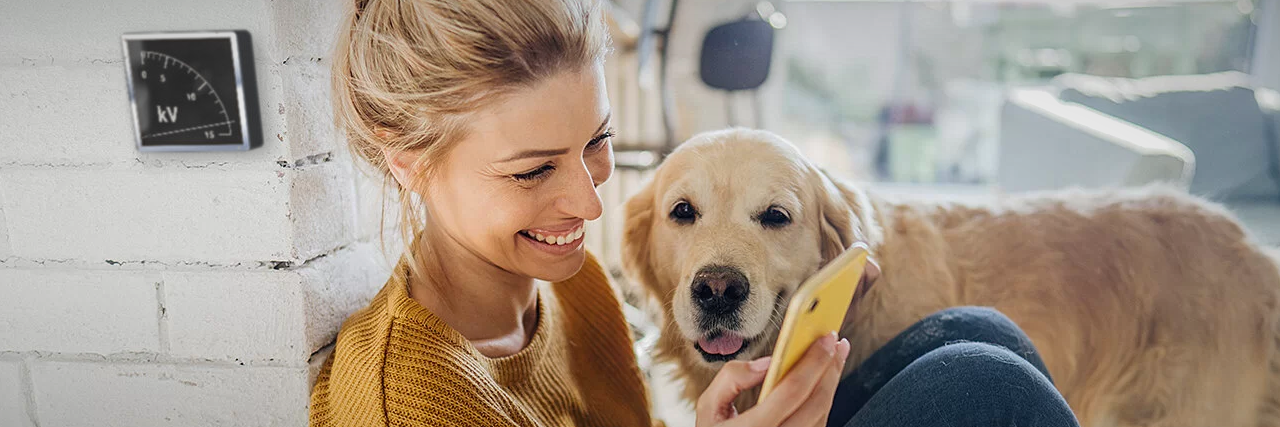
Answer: 14 kV
